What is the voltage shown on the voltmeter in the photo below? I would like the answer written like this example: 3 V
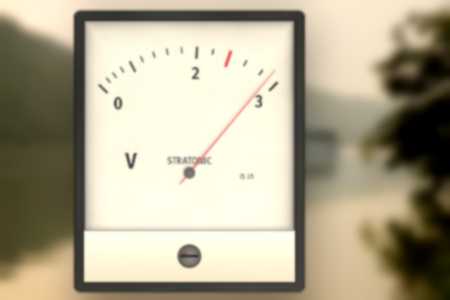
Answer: 2.9 V
